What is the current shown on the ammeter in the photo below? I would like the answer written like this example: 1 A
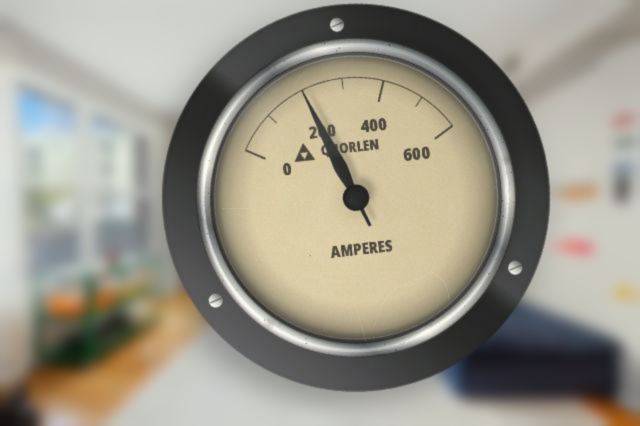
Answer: 200 A
